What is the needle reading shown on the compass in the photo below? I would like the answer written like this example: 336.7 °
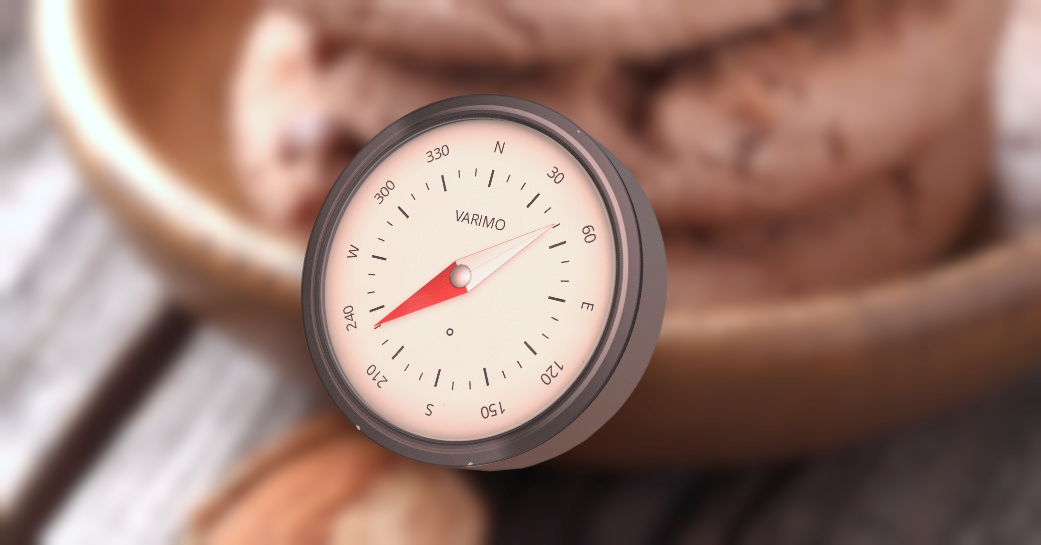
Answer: 230 °
